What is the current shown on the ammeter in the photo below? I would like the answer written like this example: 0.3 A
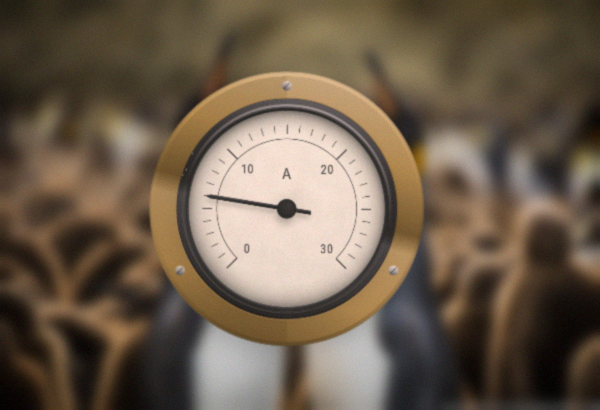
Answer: 6 A
